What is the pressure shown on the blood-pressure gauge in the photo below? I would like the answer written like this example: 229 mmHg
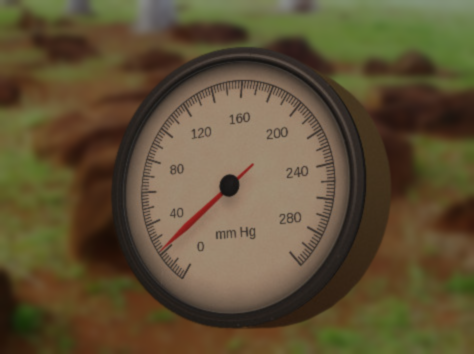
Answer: 20 mmHg
